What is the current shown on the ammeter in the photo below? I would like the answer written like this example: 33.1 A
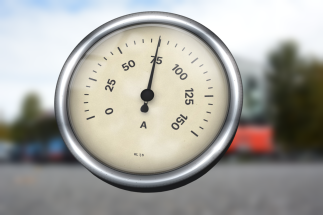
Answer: 75 A
